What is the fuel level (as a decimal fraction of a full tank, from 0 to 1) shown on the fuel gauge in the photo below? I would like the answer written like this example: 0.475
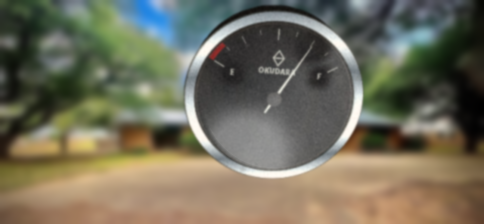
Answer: 0.75
